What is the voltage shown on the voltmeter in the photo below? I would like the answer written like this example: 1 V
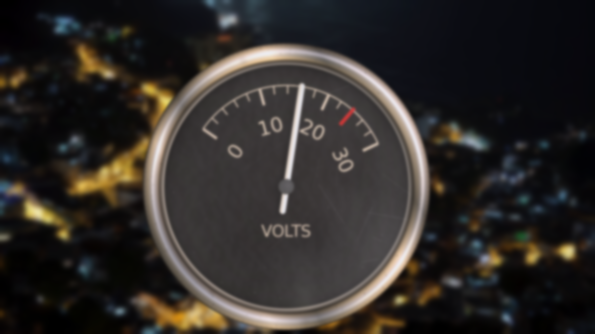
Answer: 16 V
